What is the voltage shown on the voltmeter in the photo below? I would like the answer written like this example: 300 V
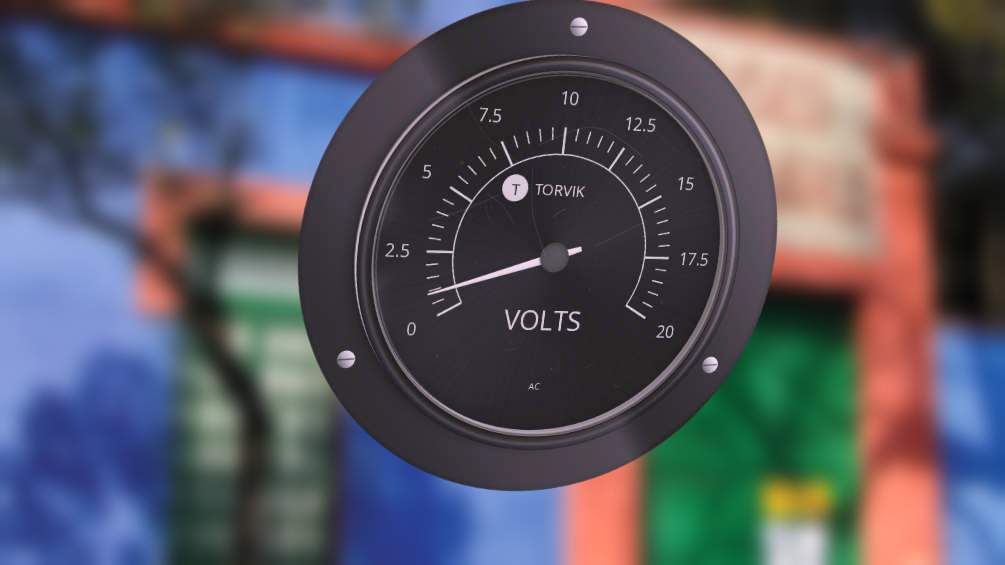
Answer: 1 V
